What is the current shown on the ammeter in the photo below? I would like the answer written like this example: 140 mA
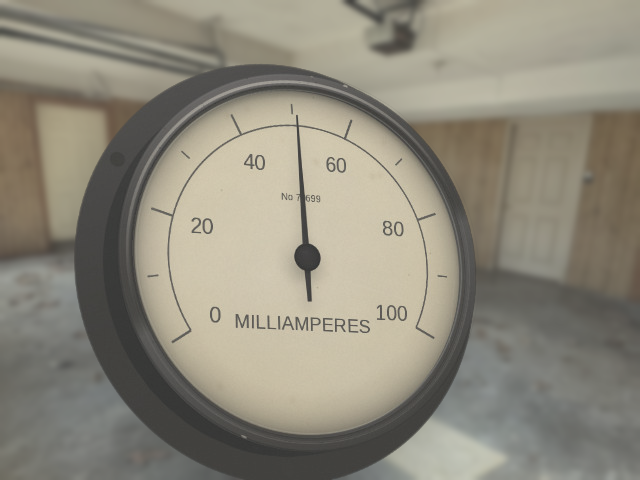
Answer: 50 mA
